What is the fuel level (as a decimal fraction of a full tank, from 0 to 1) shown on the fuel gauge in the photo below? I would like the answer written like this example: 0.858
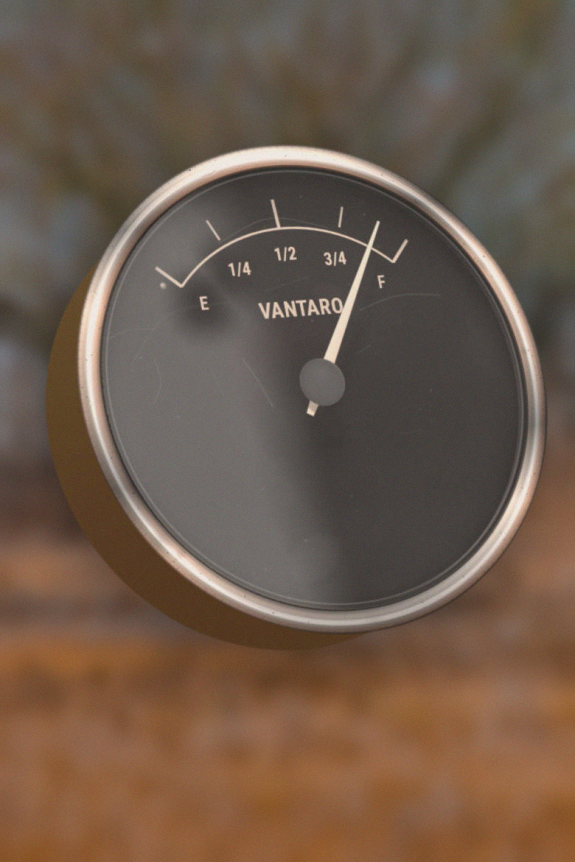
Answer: 0.875
